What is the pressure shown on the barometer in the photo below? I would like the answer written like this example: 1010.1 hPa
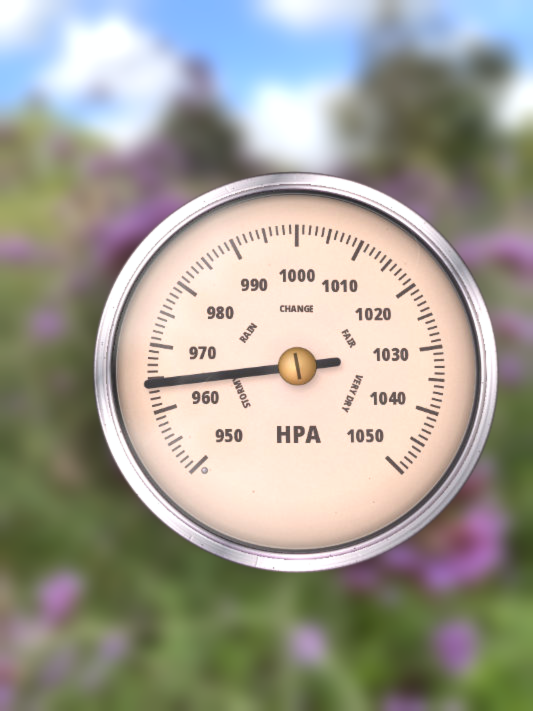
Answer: 964 hPa
